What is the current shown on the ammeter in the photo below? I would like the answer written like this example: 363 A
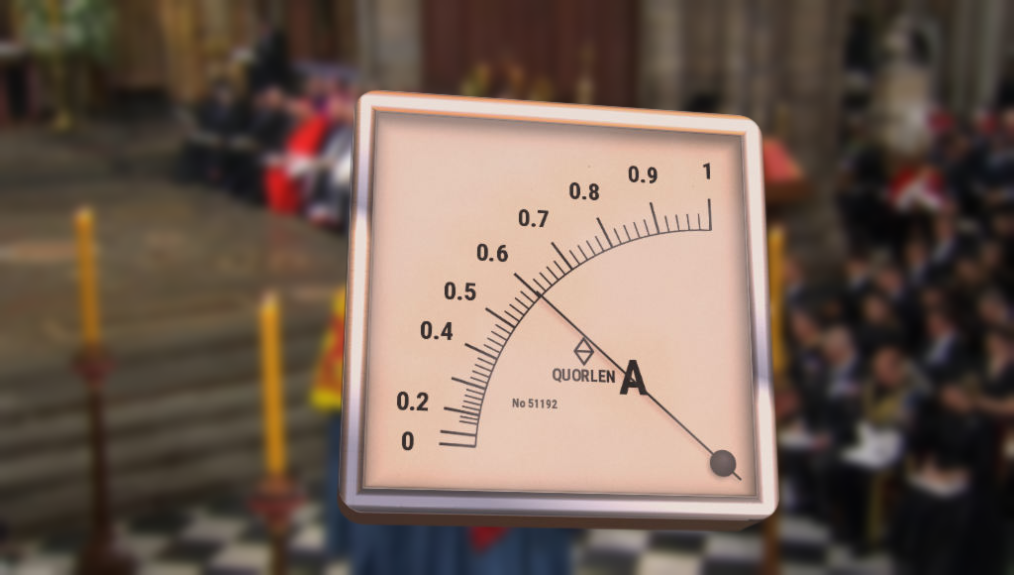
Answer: 0.6 A
